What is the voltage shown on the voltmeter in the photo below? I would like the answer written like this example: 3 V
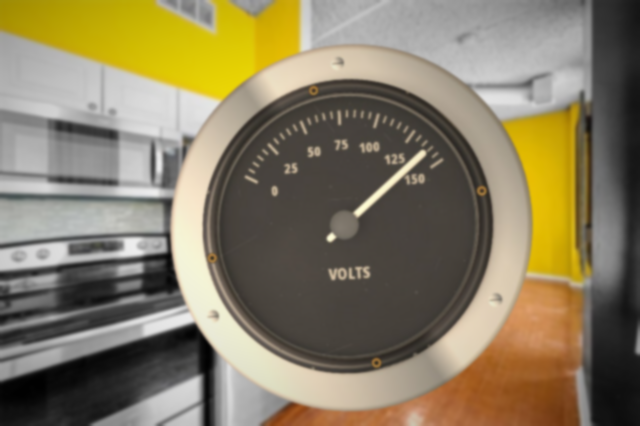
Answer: 140 V
